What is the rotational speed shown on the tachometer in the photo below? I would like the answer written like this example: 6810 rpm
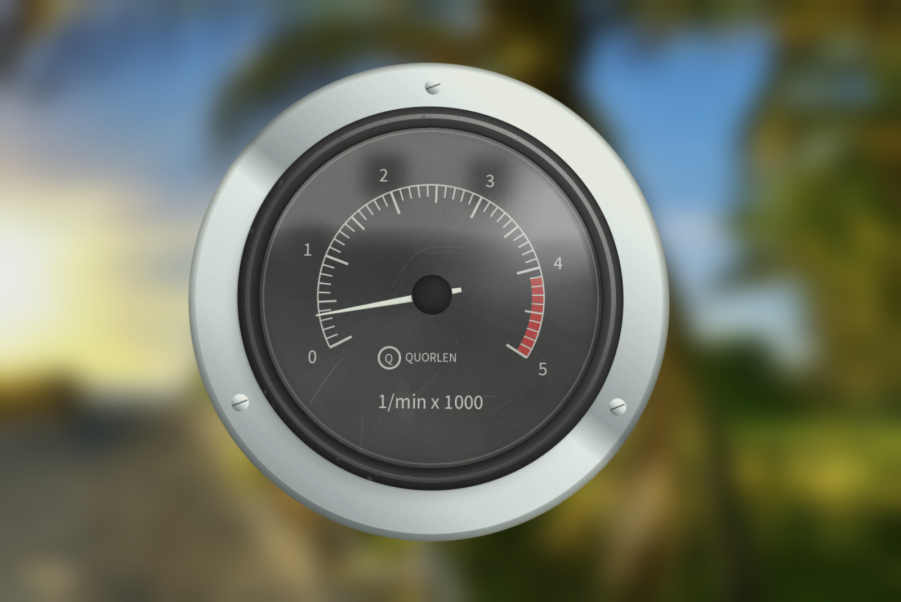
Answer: 350 rpm
